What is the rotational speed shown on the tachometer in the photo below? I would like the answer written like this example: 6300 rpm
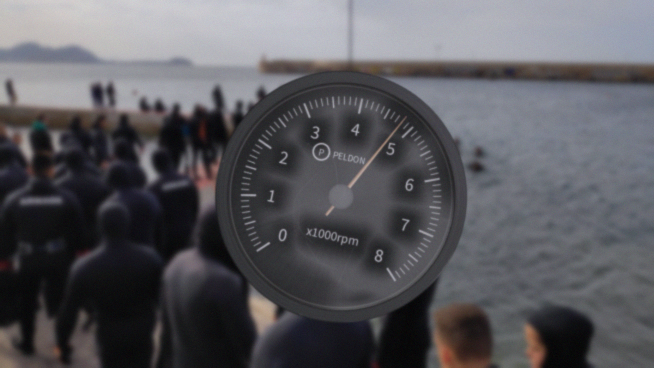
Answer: 4800 rpm
